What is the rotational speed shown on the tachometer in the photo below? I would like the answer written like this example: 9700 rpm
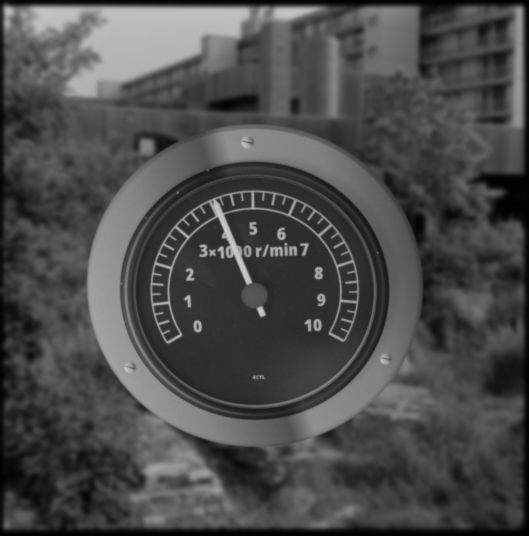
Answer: 4125 rpm
